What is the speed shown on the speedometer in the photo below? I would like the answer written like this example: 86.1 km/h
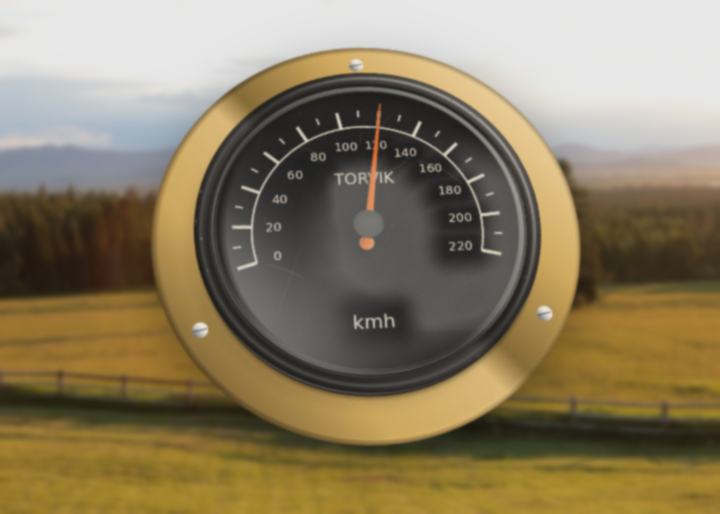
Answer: 120 km/h
